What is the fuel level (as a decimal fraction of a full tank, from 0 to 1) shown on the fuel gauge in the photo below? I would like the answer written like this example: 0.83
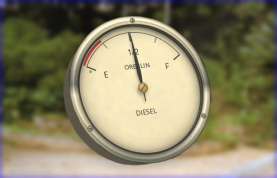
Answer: 0.5
